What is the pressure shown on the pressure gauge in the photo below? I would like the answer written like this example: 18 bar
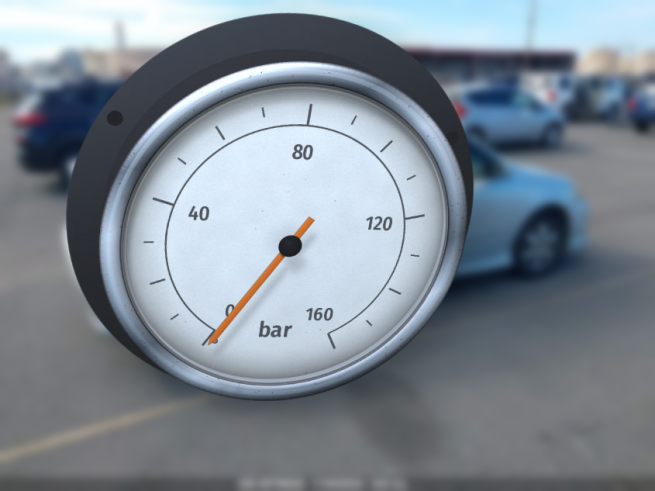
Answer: 0 bar
